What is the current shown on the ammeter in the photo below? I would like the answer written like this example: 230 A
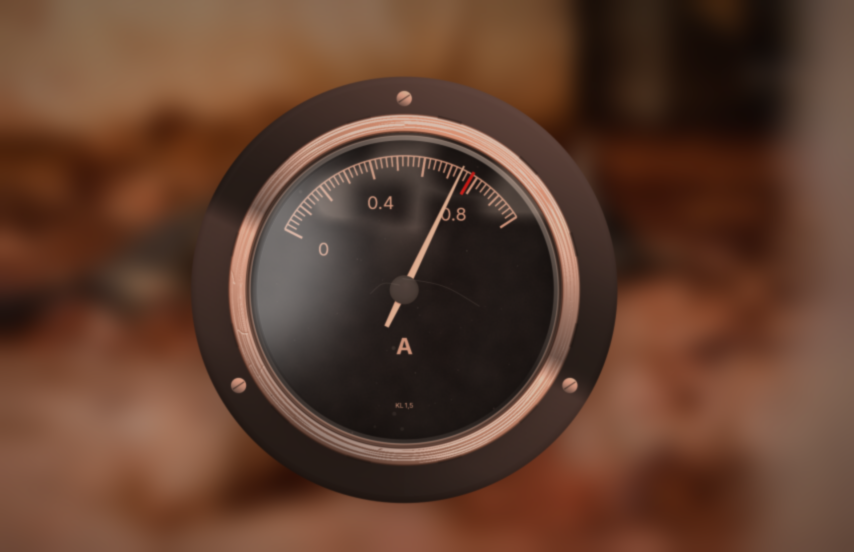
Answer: 0.74 A
